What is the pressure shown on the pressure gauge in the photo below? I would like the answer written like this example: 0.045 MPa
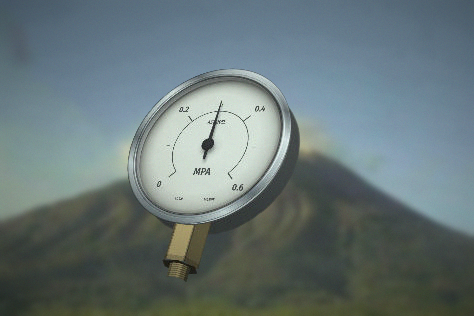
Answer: 0.3 MPa
